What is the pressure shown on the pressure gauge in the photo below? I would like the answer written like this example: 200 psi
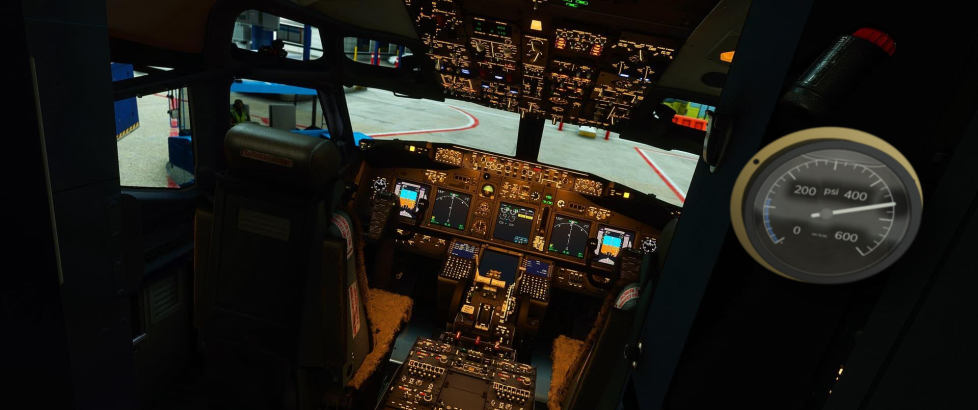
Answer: 460 psi
